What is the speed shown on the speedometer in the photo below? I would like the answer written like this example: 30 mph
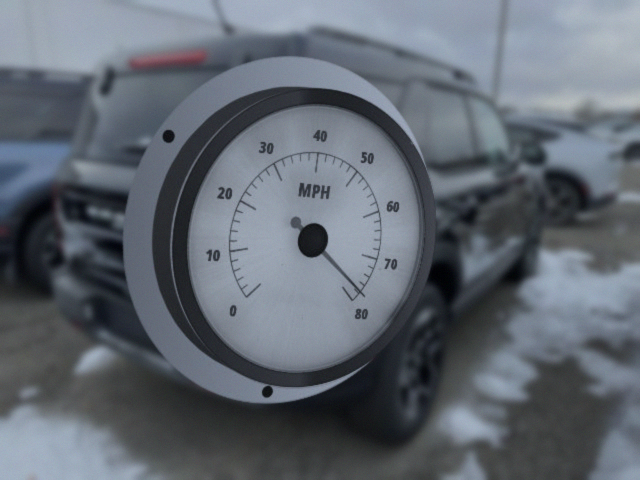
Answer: 78 mph
